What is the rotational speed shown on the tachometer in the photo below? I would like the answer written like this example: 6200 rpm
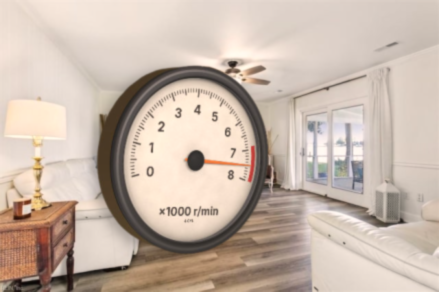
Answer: 7500 rpm
